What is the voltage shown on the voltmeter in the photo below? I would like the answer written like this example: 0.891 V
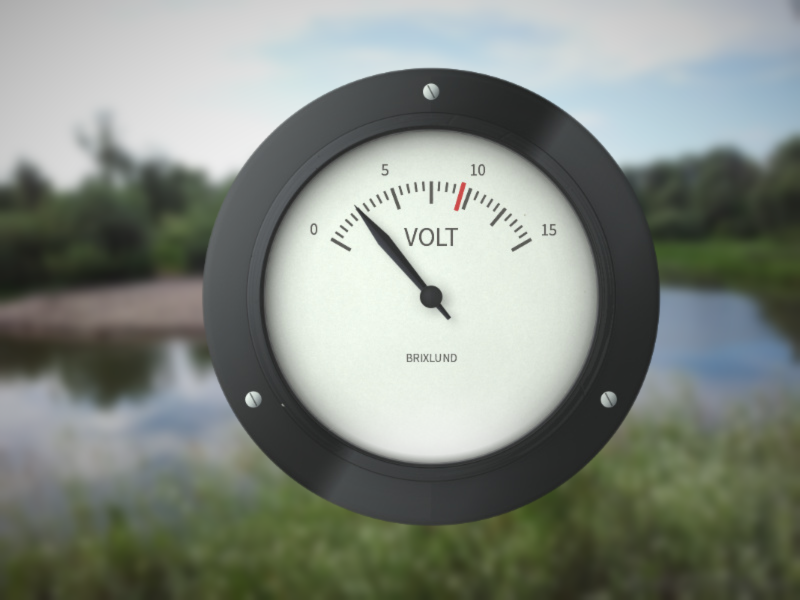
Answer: 2.5 V
